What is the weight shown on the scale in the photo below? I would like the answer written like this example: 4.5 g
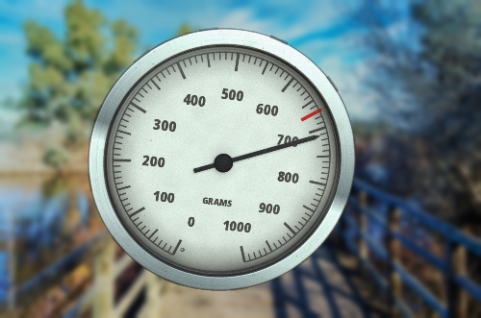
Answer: 710 g
